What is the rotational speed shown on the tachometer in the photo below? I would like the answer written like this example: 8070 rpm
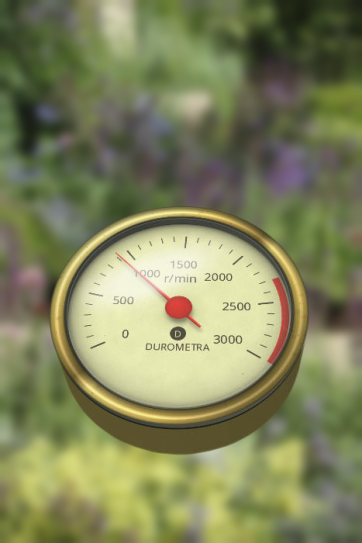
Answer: 900 rpm
